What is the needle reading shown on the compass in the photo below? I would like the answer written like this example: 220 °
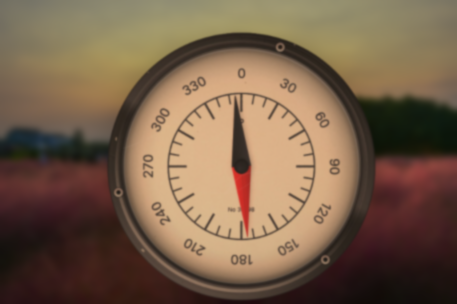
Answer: 175 °
